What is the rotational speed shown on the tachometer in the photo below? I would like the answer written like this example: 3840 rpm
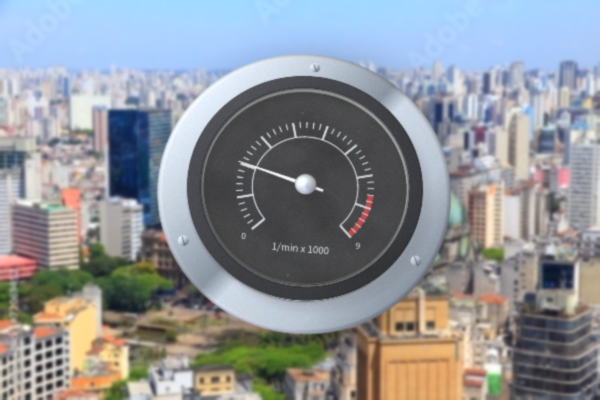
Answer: 2000 rpm
